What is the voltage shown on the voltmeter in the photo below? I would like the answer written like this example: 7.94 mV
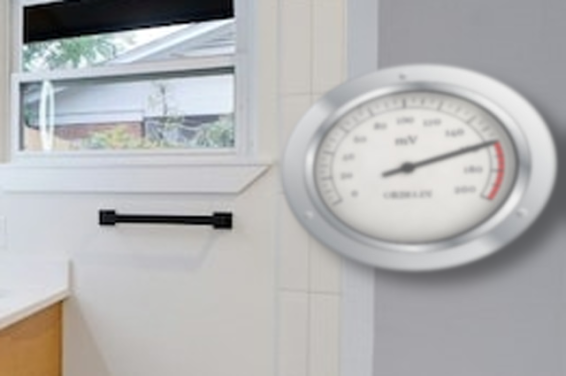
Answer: 160 mV
